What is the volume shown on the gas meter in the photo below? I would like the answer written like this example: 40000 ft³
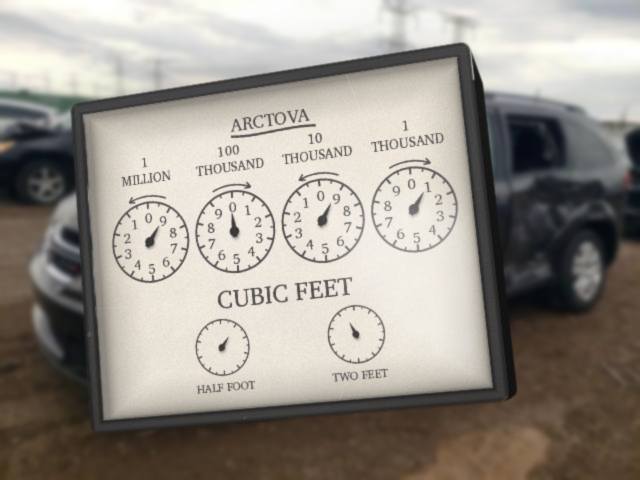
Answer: 899100 ft³
